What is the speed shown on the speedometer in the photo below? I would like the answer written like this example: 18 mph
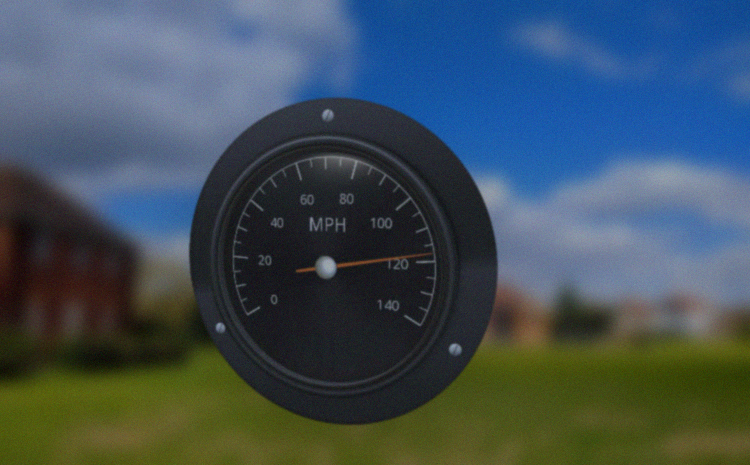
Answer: 117.5 mph
